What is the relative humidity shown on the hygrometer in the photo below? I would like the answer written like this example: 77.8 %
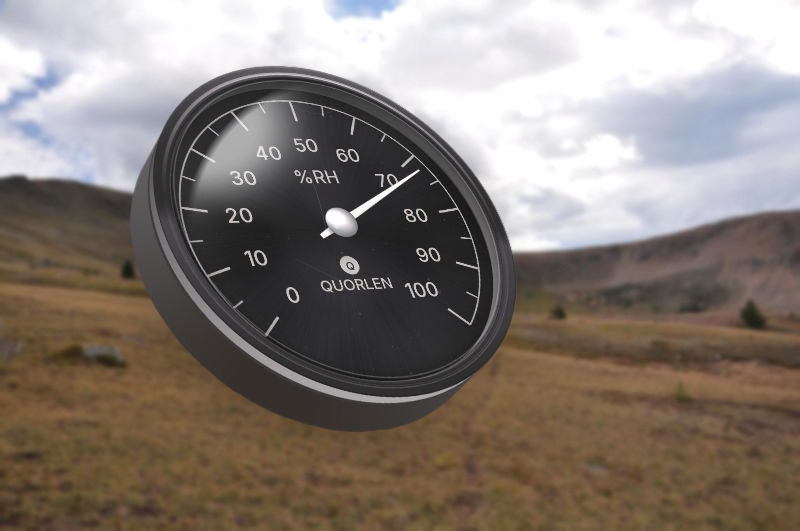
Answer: 72.5 %
